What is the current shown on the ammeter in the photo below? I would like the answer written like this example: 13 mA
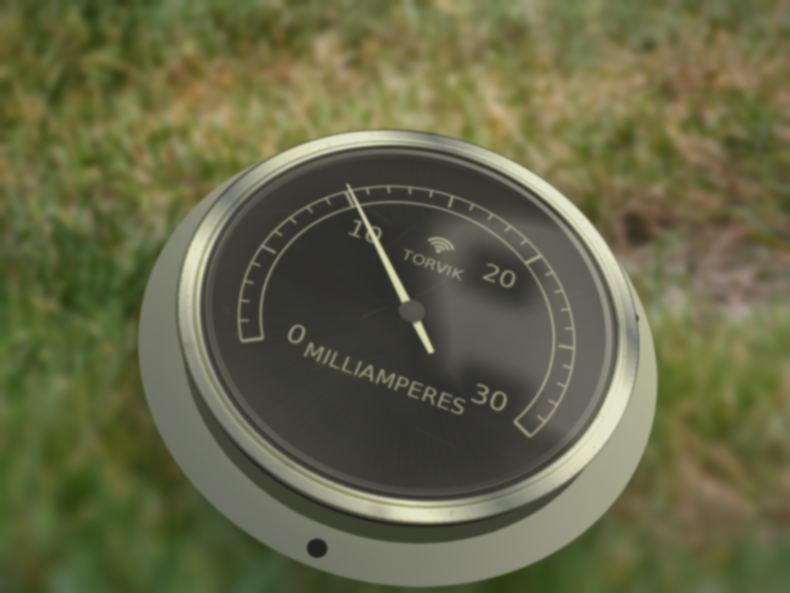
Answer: 10 mA
